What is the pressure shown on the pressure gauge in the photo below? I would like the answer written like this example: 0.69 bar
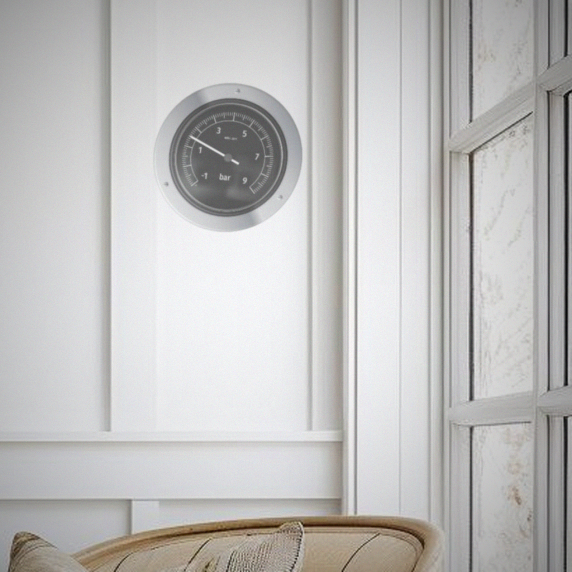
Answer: 1.5 bar
